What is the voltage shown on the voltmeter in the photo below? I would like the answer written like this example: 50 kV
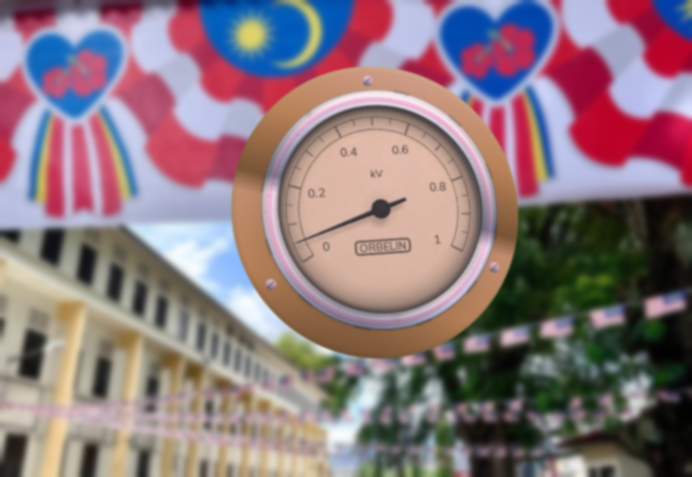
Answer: 0.05 kV
